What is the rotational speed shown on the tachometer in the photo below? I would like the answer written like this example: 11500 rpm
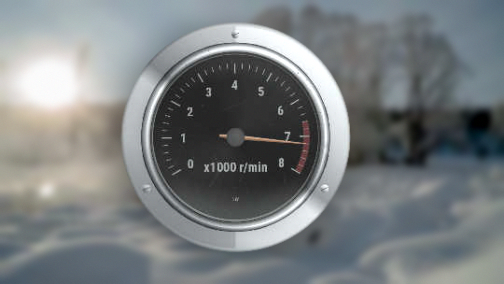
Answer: 7200 rpm
